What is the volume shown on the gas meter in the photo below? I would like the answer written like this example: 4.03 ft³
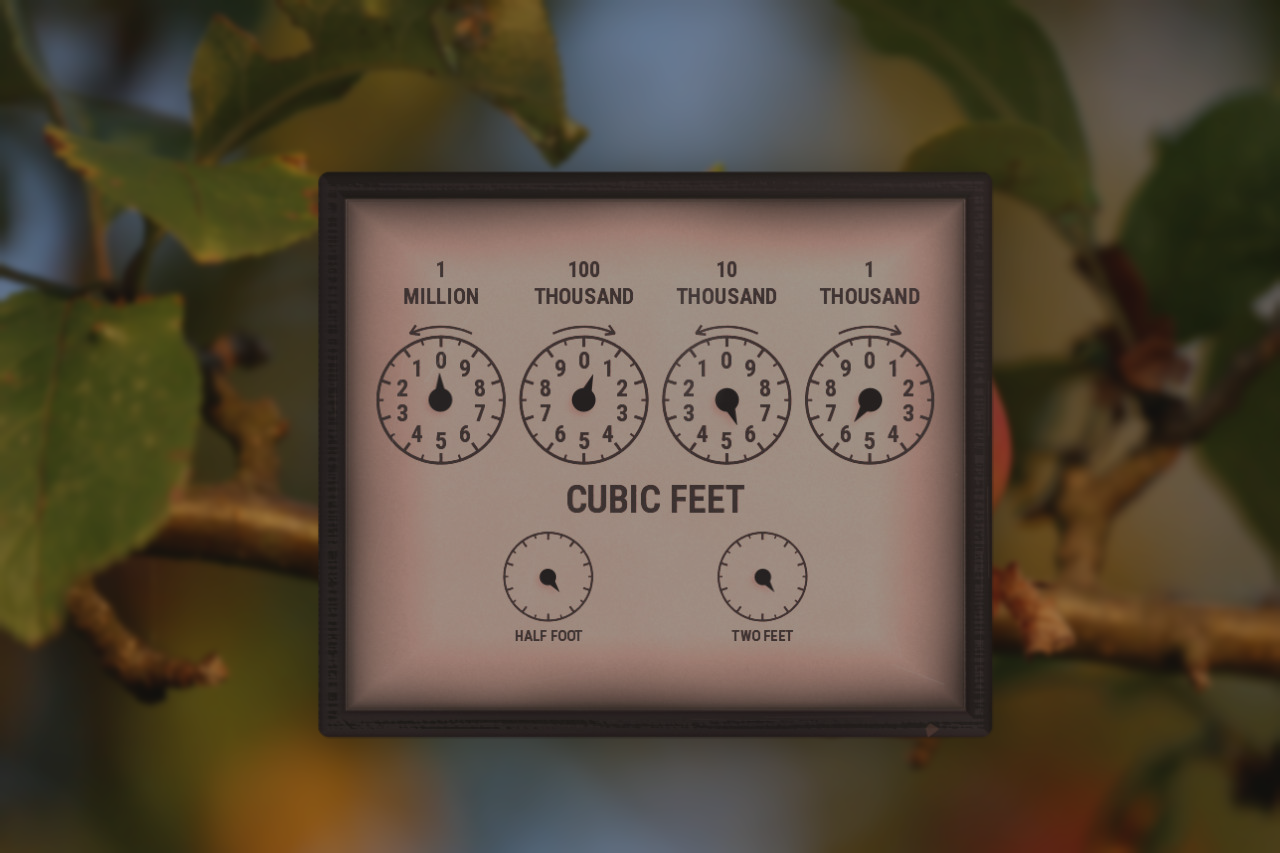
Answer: 5600 ft³
